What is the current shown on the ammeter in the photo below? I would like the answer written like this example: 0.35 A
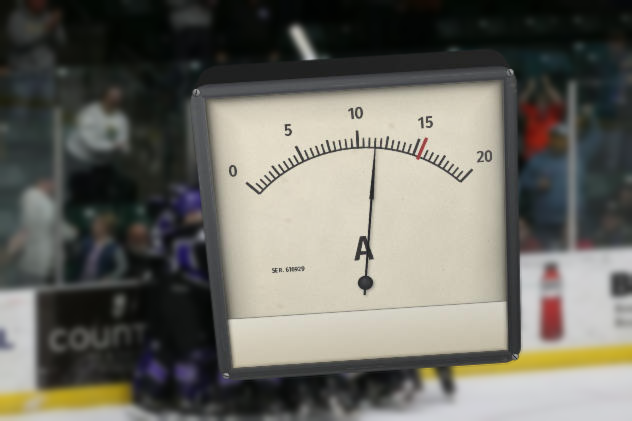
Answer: 11.5 A
